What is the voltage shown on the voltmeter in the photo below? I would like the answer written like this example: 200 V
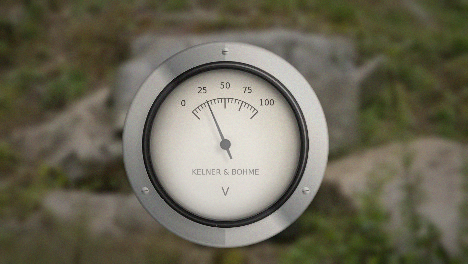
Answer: 25 V
